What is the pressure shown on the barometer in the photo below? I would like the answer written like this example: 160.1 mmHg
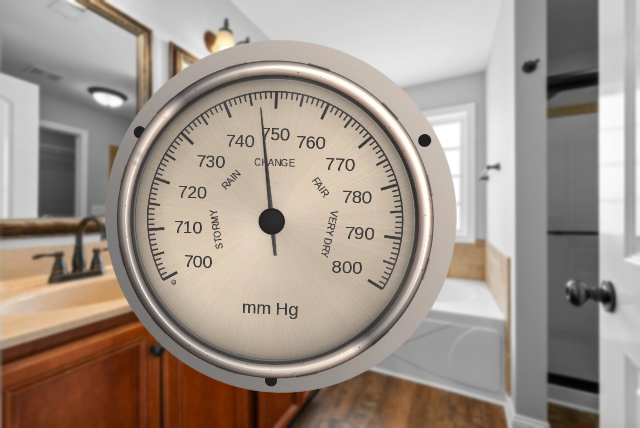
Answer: 747 mmHg
